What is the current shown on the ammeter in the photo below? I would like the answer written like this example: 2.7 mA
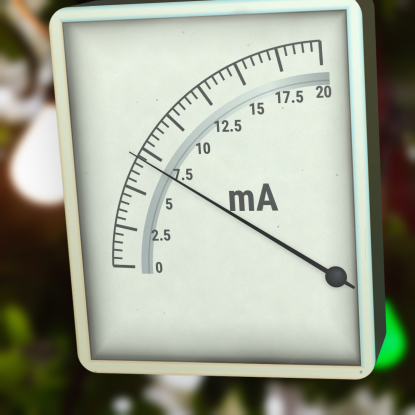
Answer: 7 mA
